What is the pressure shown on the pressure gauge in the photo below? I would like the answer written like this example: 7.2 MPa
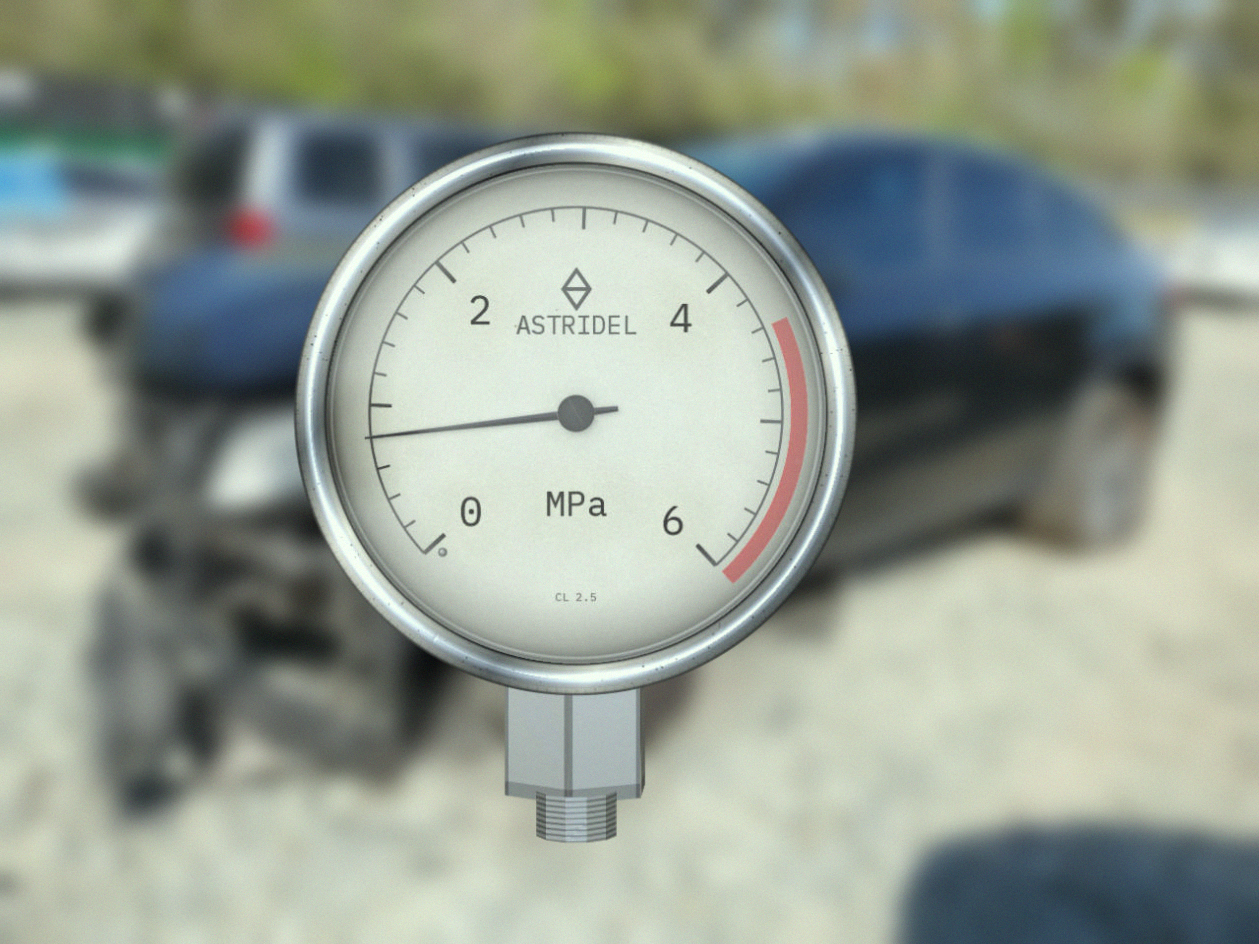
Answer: 0.8 MPa
